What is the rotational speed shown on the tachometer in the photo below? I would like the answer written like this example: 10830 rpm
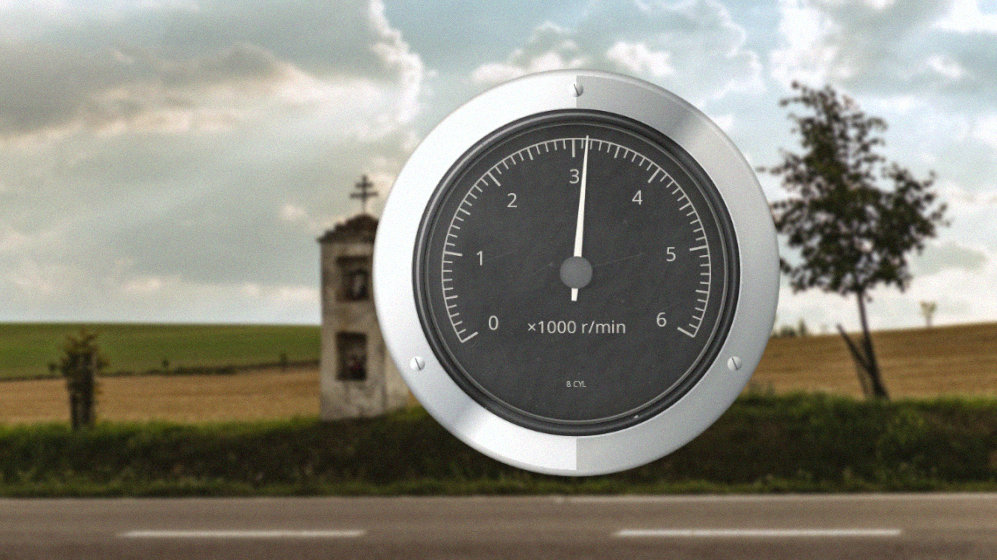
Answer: 3150 rpm
